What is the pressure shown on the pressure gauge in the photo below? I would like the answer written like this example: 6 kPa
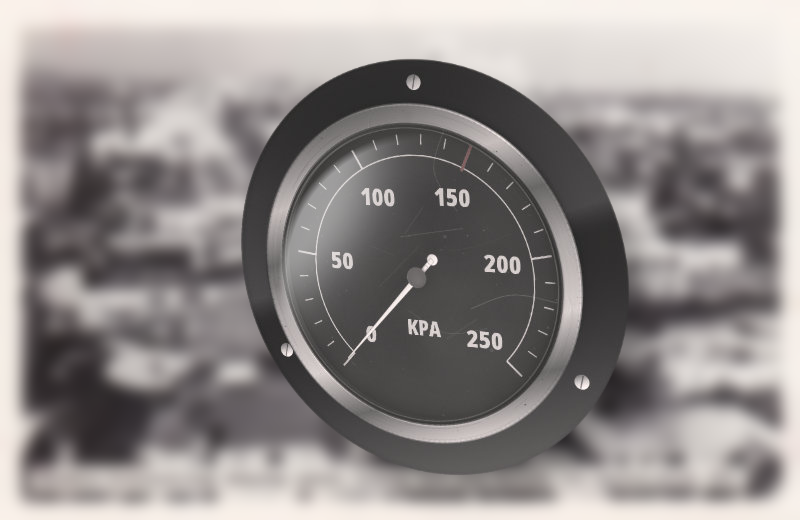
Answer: 0 kPa
